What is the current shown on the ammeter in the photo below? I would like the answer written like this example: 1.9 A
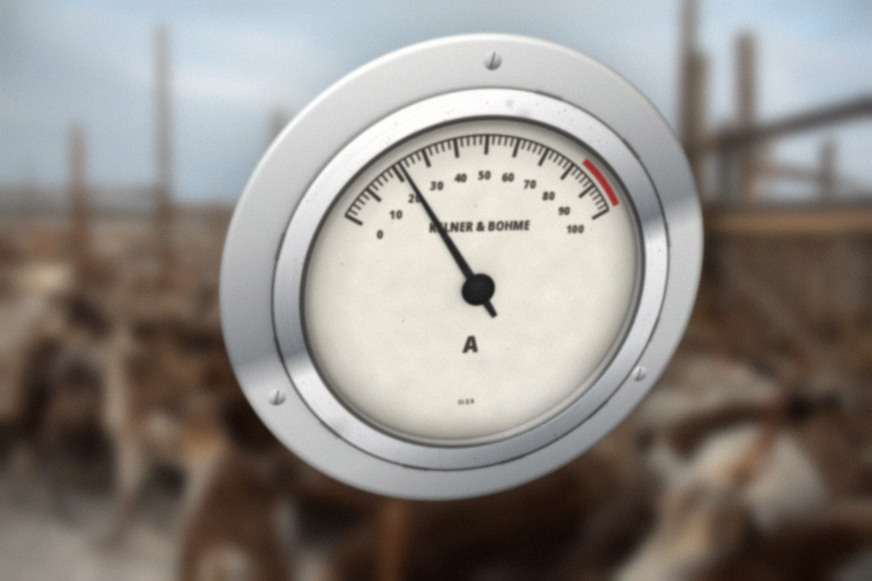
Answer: 22 A
